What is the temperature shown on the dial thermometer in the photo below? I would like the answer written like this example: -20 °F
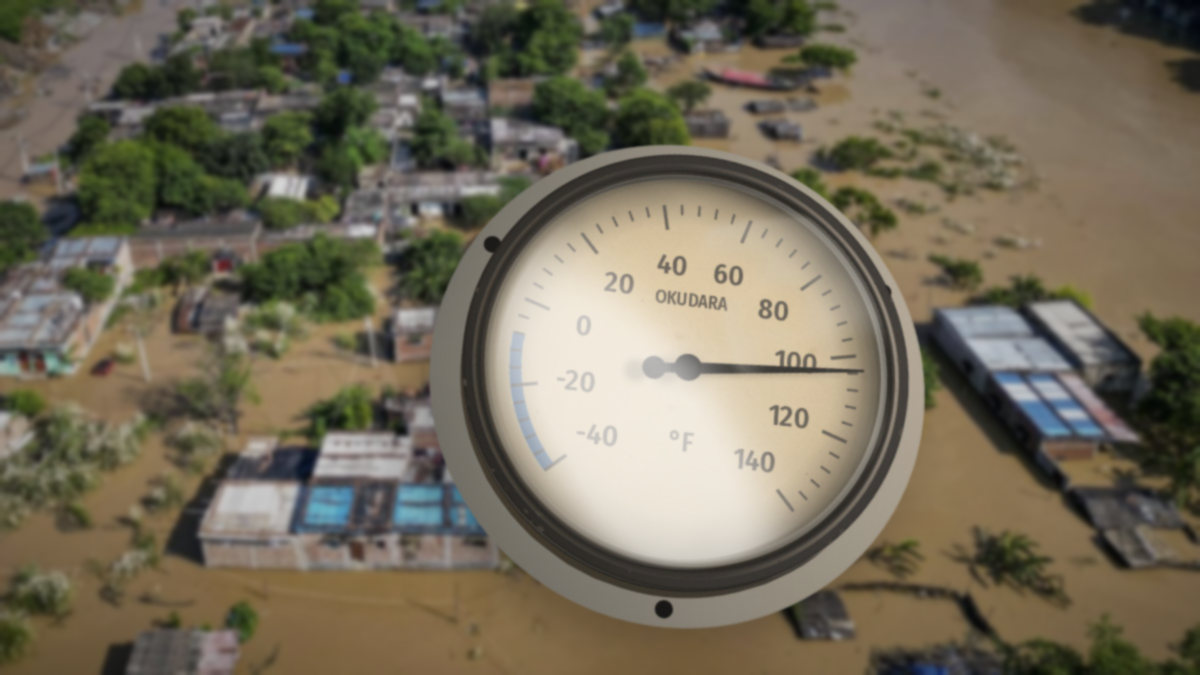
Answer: 104 °F
